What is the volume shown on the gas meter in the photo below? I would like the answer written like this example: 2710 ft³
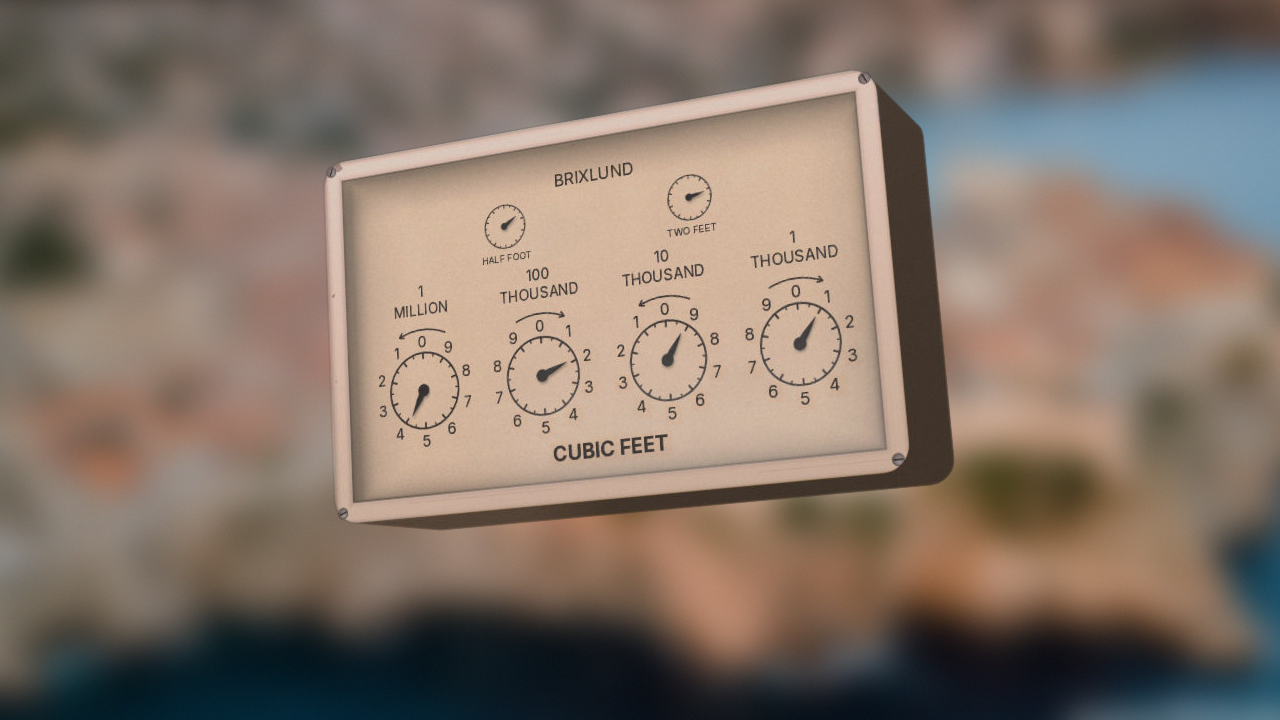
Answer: 419100 ft³
